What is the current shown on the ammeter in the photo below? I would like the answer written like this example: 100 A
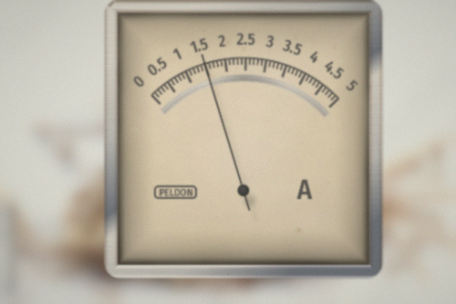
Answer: 1.5 A
